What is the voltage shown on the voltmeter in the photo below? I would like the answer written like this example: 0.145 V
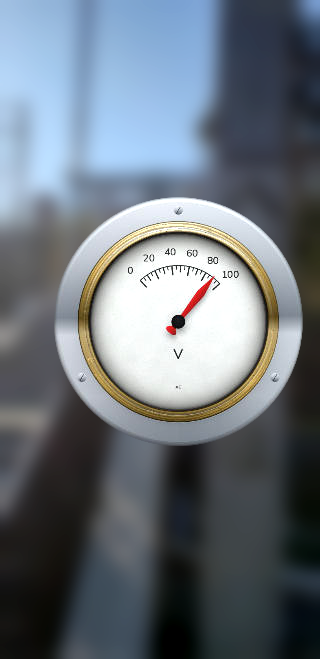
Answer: 90 V
